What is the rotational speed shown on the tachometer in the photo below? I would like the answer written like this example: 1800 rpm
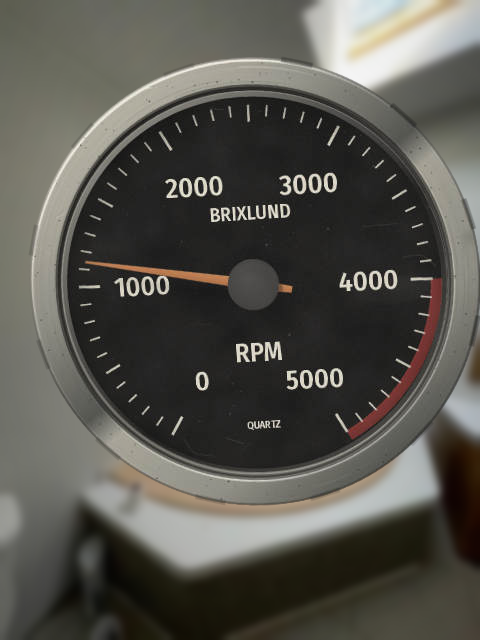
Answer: 1150 rpm
